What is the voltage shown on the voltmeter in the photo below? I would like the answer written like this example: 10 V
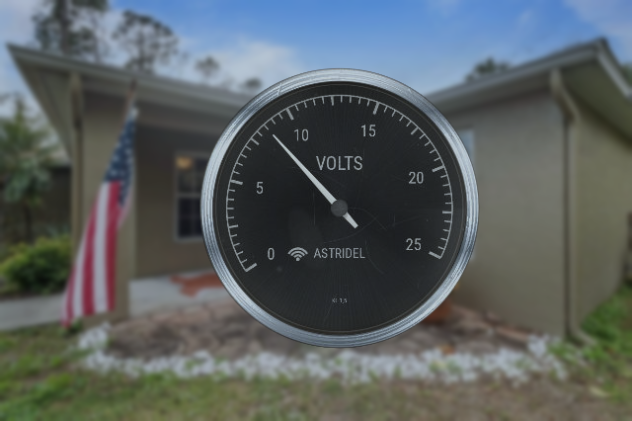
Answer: 8.5 V
